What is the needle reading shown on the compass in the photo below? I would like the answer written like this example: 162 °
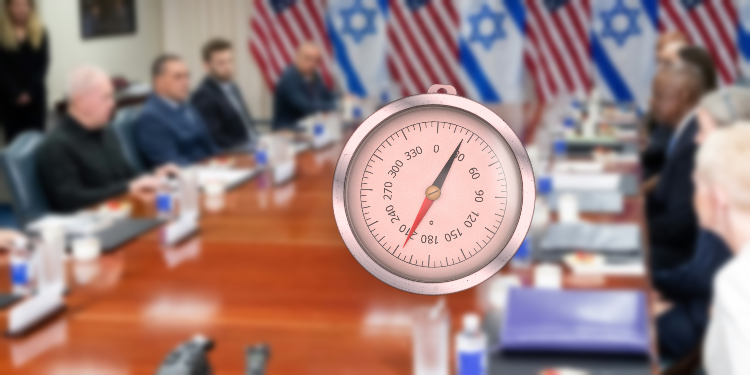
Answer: 205 °
